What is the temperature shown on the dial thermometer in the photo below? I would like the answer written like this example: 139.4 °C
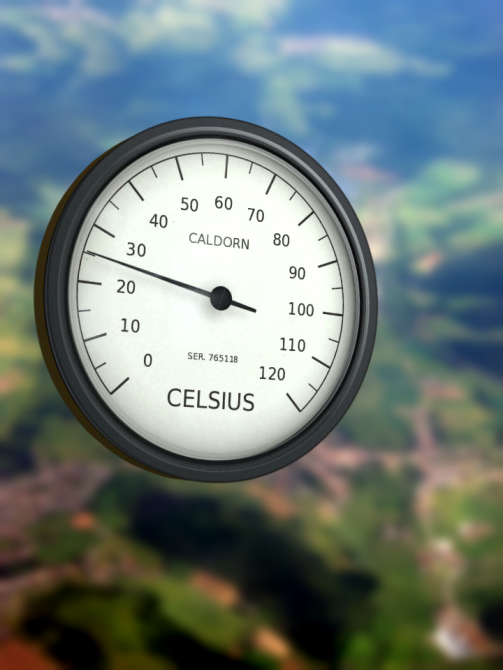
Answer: 25 °C
